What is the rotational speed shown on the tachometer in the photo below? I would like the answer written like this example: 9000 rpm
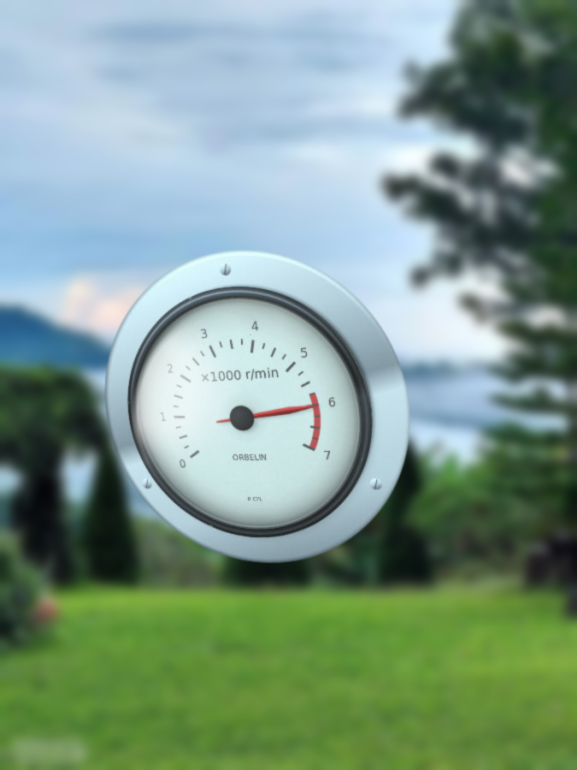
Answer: 6000 rpm
